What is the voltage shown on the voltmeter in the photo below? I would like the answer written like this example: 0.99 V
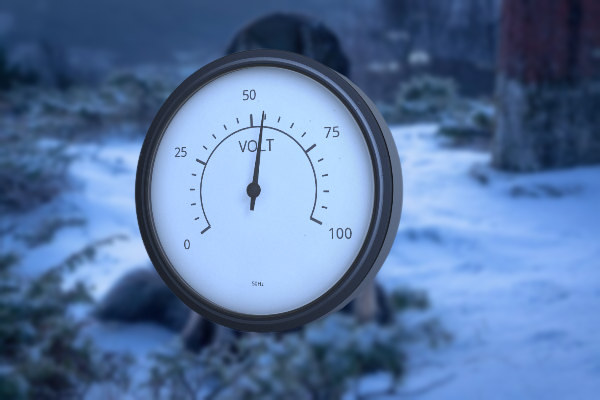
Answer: 55 V
